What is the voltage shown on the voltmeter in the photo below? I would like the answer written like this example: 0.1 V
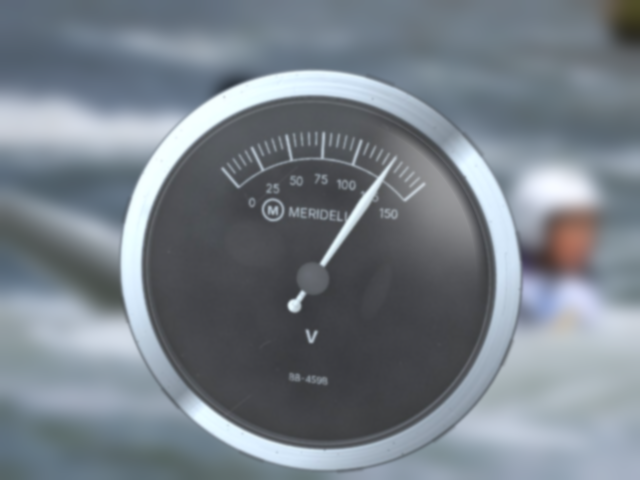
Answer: 125 V
